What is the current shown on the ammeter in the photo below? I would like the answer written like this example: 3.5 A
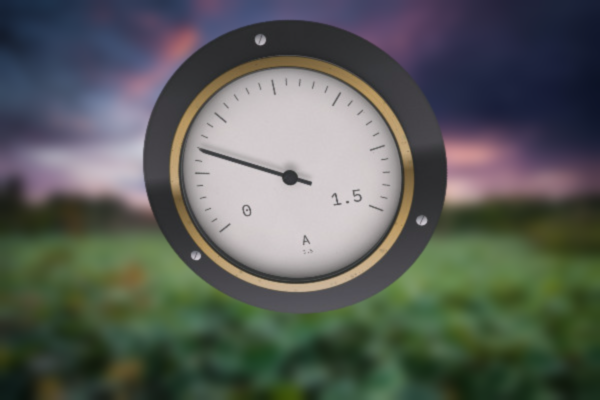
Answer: 0.35 A
